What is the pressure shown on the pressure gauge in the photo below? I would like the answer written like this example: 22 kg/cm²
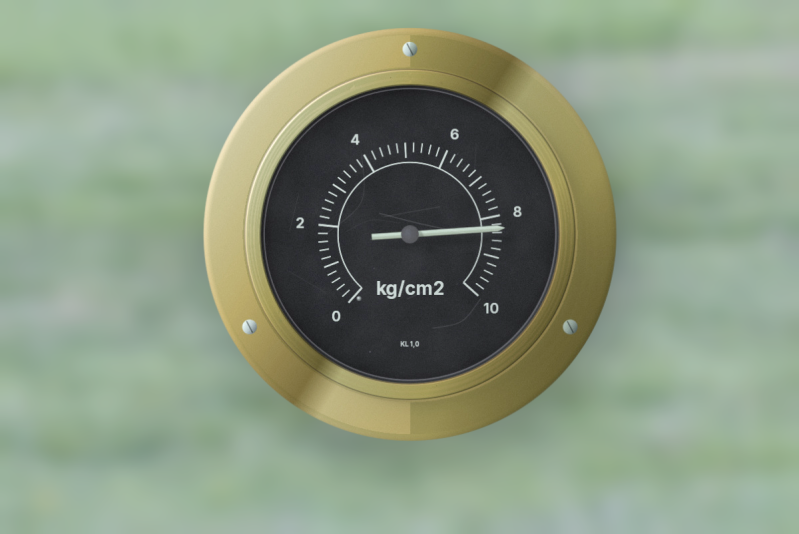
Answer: 8.3 kg/cm²
